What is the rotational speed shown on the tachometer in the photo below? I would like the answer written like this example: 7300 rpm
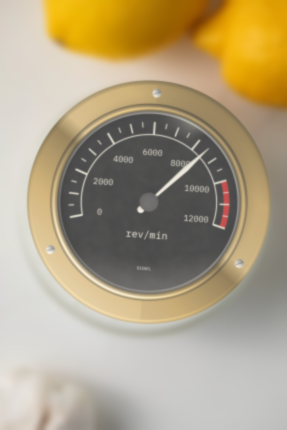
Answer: 8500 rpm
